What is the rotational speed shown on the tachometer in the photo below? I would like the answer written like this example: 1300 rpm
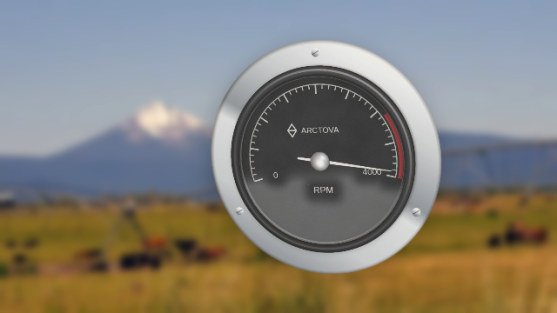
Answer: 3900 rpm
